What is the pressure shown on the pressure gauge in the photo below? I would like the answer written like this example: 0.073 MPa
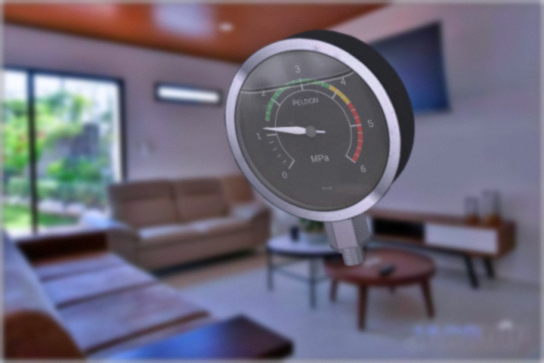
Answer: 1.2 MPa
